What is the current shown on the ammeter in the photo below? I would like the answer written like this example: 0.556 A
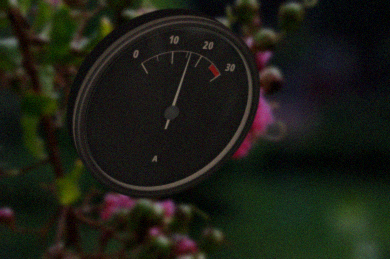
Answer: 15 A
